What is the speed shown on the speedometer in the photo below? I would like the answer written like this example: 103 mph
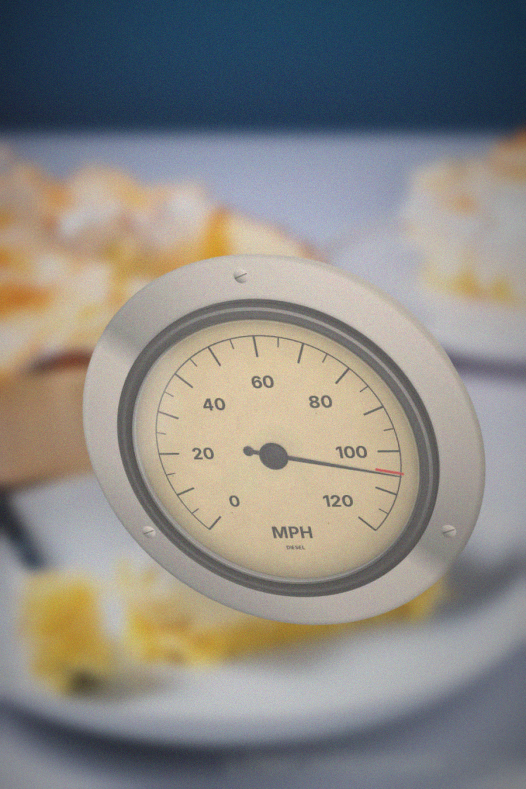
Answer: 105 mph
